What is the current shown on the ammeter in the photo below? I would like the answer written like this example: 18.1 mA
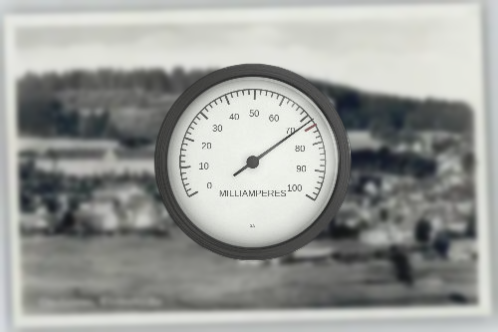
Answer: 72 mA
